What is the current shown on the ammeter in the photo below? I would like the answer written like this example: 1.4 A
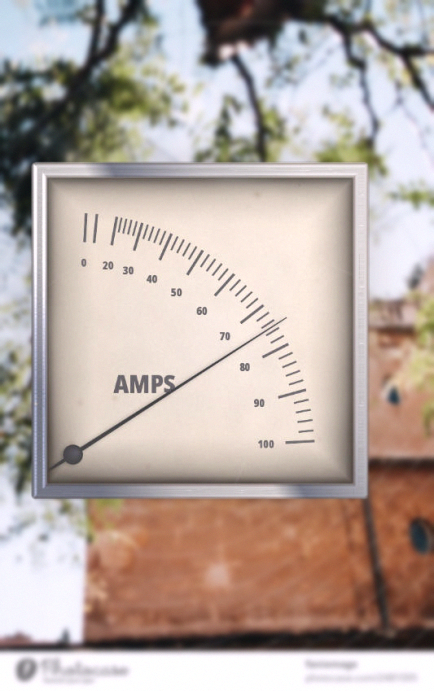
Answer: 75 A
